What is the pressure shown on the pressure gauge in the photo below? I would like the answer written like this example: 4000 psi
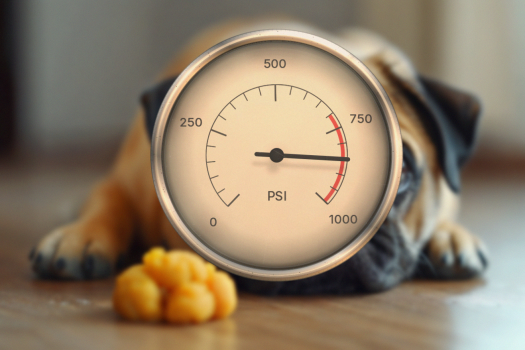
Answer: 850 psi
